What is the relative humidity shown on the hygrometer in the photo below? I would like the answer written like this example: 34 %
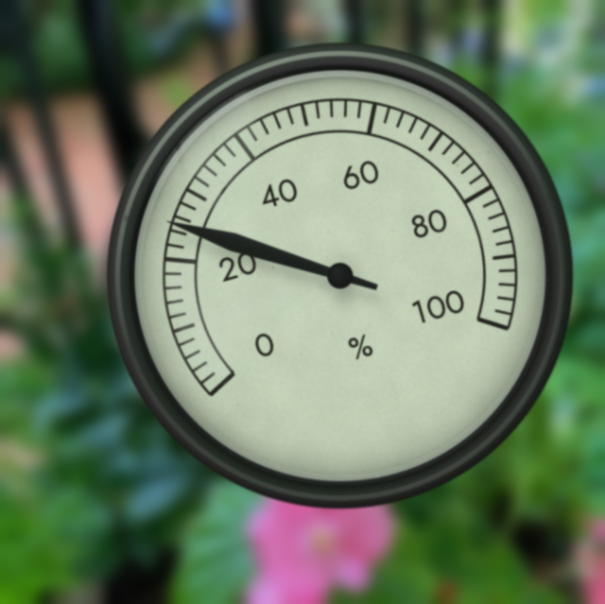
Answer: 25 %
